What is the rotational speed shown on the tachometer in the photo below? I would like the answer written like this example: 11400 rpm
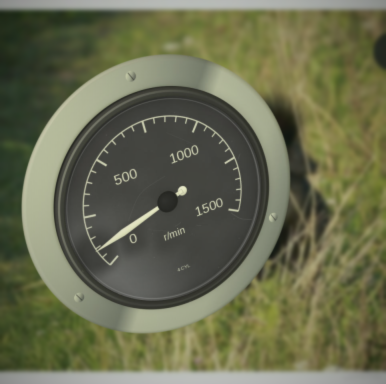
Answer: 100 rpm
